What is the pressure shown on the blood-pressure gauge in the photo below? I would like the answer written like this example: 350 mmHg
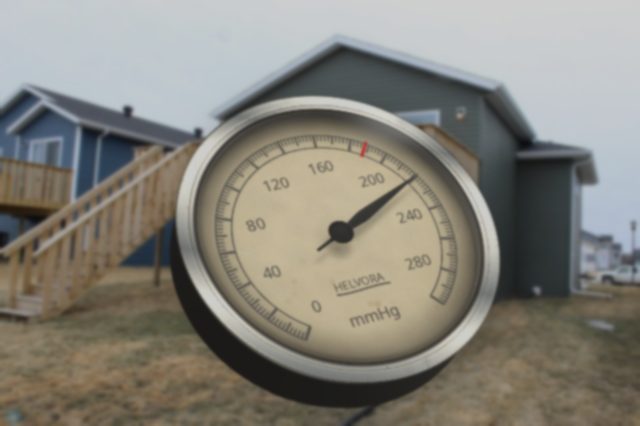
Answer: 220 mmHg
